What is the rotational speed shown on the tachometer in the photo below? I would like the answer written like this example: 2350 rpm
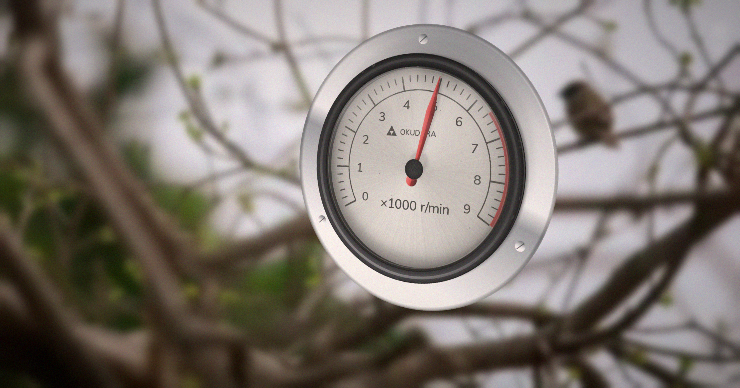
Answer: 5000 rpm
